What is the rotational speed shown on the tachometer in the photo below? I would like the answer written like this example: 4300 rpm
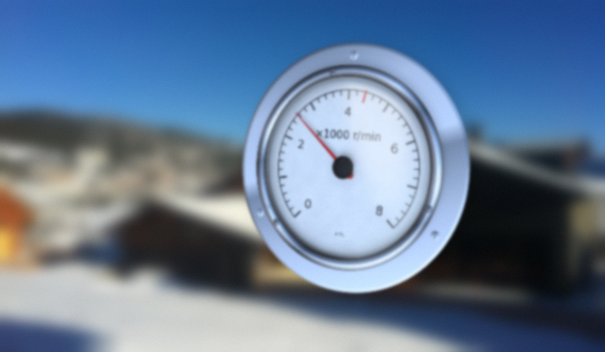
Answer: 2600 rpm
